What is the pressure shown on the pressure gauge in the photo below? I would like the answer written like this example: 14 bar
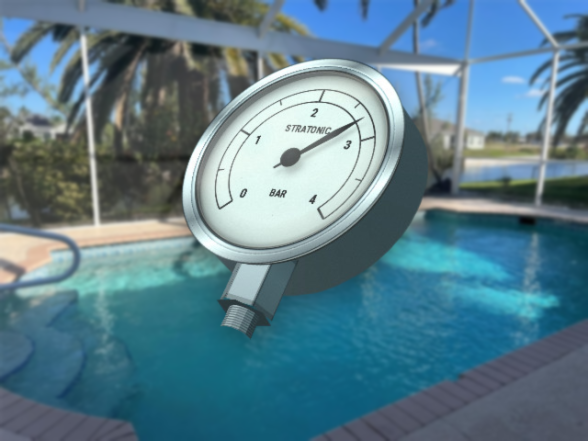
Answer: 2.75 bar
